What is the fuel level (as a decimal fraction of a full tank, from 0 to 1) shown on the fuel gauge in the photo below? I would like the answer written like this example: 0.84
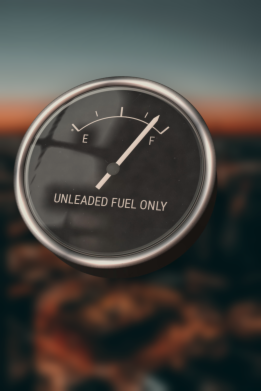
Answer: 0.875
